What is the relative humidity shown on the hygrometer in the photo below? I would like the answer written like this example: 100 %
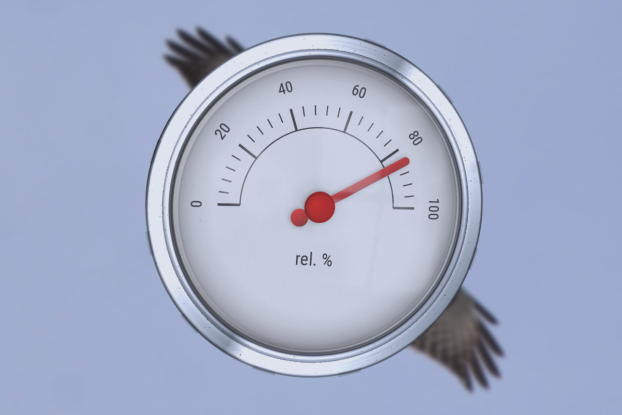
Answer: 84 %
